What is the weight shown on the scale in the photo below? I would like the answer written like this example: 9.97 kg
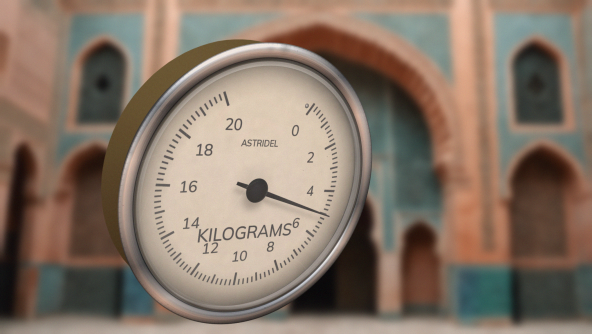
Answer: 5 kg
